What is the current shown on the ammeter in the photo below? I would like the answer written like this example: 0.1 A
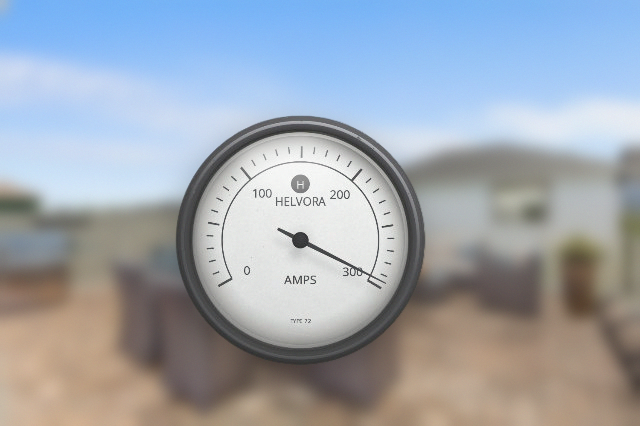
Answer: 295 A
